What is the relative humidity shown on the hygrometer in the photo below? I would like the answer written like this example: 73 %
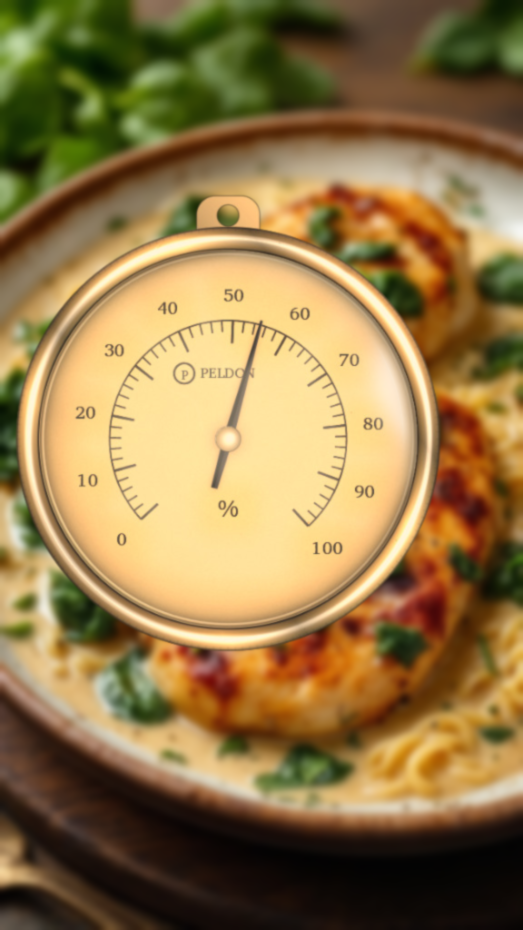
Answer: 55 %
